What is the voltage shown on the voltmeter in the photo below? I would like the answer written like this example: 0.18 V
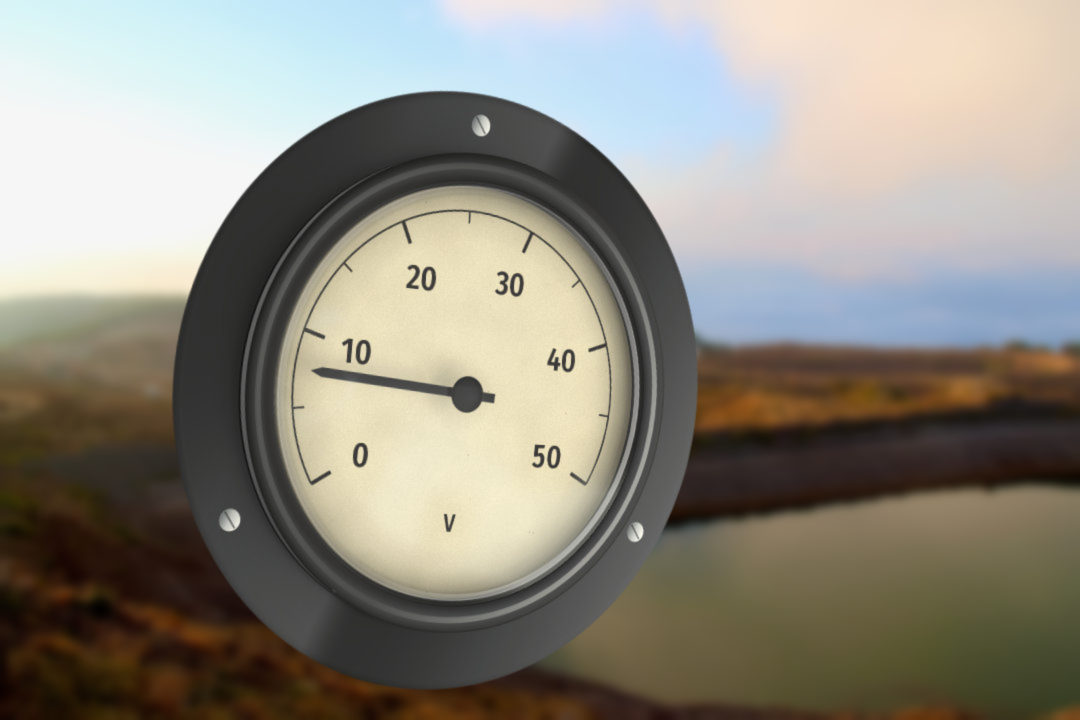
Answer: 7.5 V
